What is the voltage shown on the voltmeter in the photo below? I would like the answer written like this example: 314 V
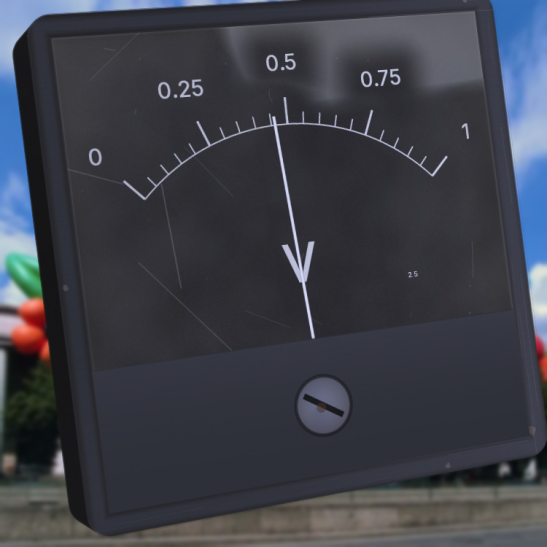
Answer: 0.45 V
